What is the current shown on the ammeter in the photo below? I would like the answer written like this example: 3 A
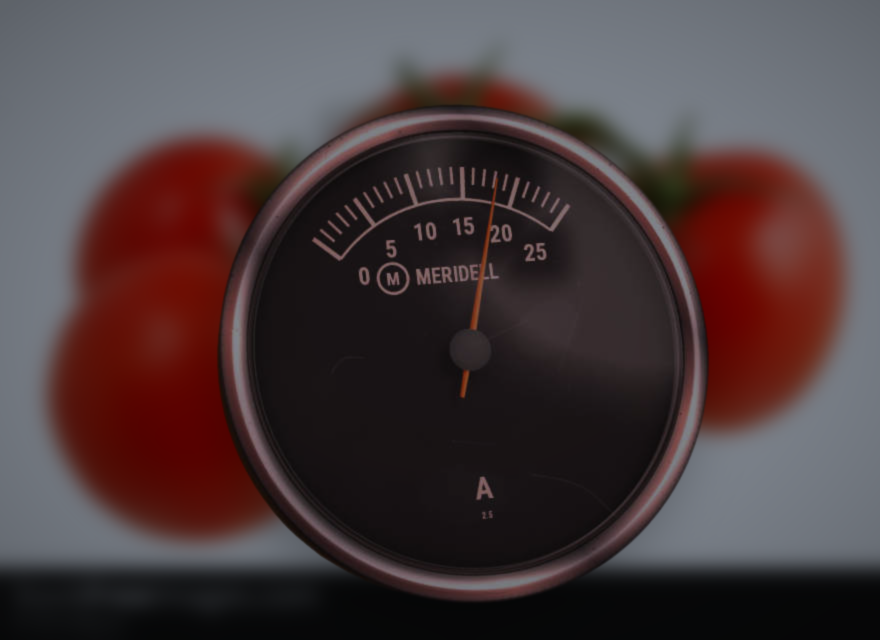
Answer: 18 A
